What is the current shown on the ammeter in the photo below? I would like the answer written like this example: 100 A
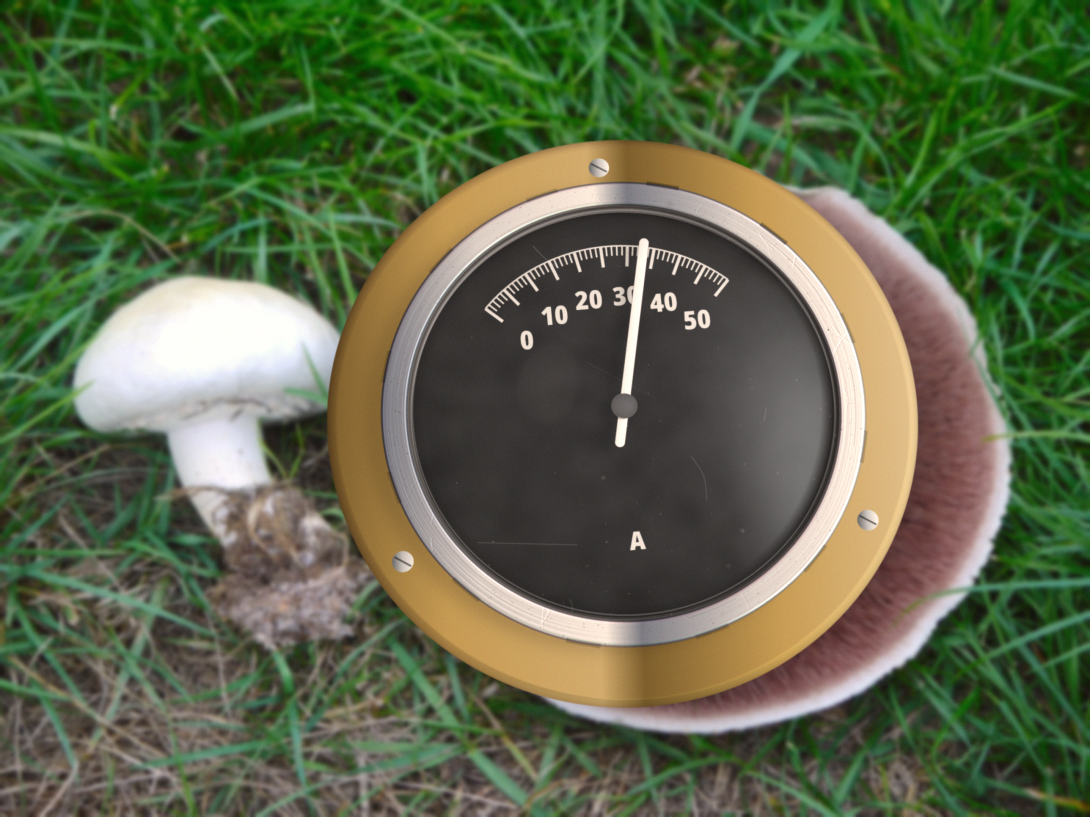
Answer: 33 A
